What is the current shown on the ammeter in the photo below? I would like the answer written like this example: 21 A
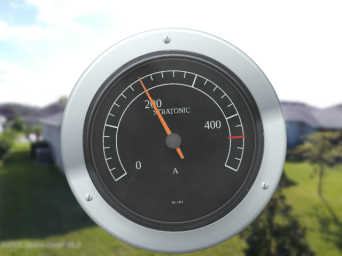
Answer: 200 A
